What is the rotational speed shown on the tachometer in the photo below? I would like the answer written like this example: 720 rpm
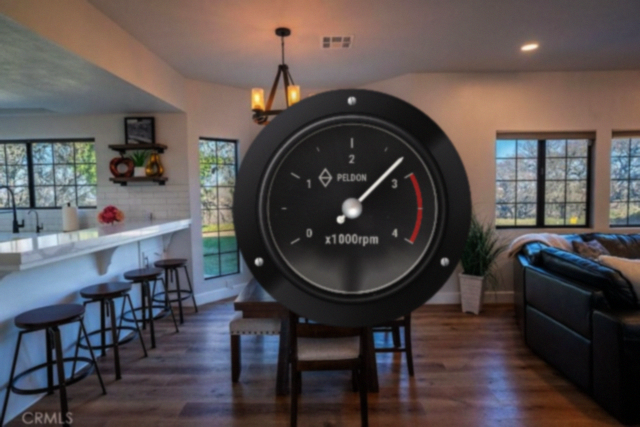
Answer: 2750 rpm
